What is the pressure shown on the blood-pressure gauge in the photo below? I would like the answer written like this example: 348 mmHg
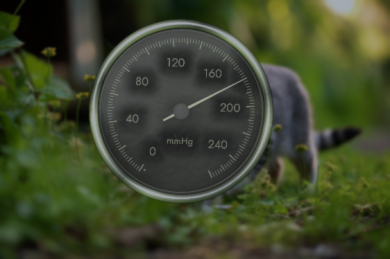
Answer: 180 mmHg
